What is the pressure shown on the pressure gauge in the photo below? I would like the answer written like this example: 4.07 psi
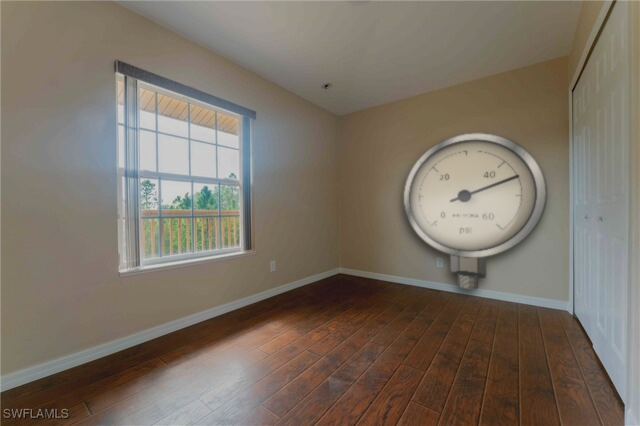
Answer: 45 psi
